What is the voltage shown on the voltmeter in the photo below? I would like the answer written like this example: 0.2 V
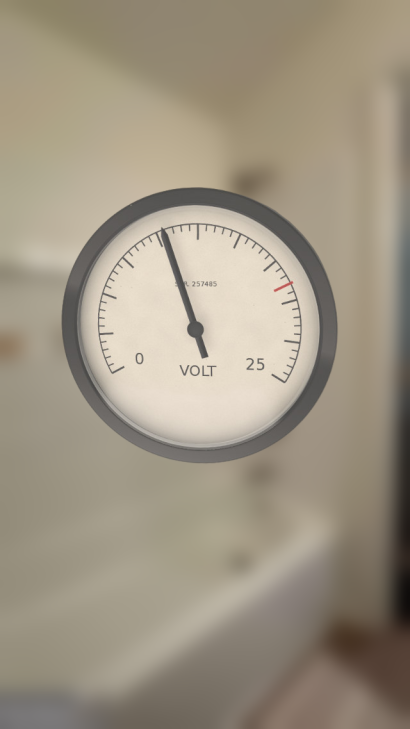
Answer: 10.5 V
